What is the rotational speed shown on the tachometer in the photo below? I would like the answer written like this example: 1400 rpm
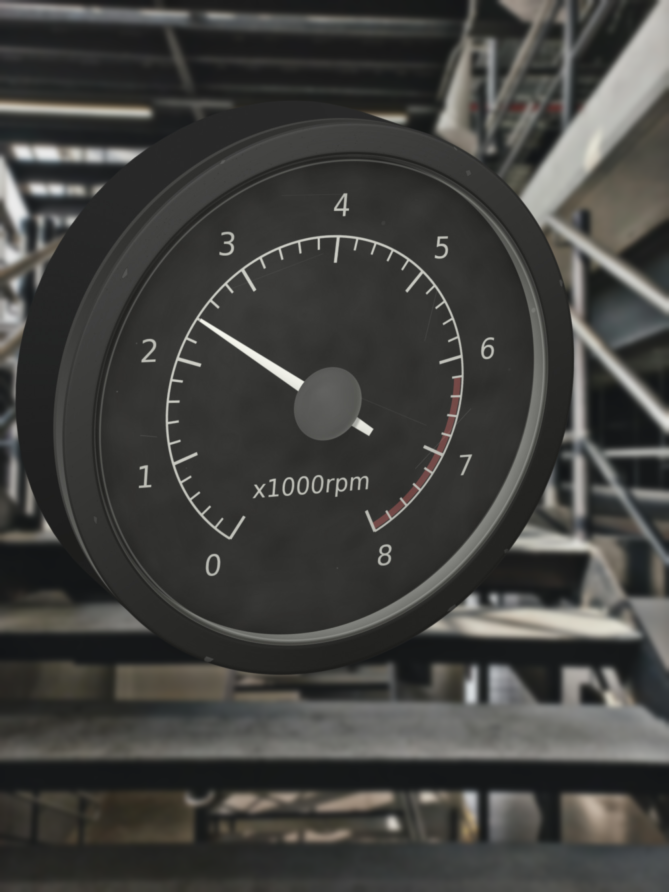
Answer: 2400 rpm
